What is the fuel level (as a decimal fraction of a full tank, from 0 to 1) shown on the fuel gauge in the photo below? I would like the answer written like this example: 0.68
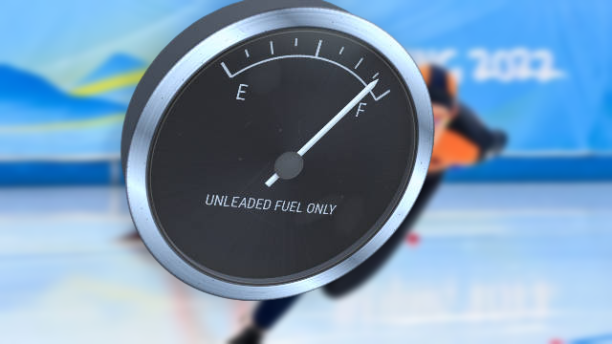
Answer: 0.875
